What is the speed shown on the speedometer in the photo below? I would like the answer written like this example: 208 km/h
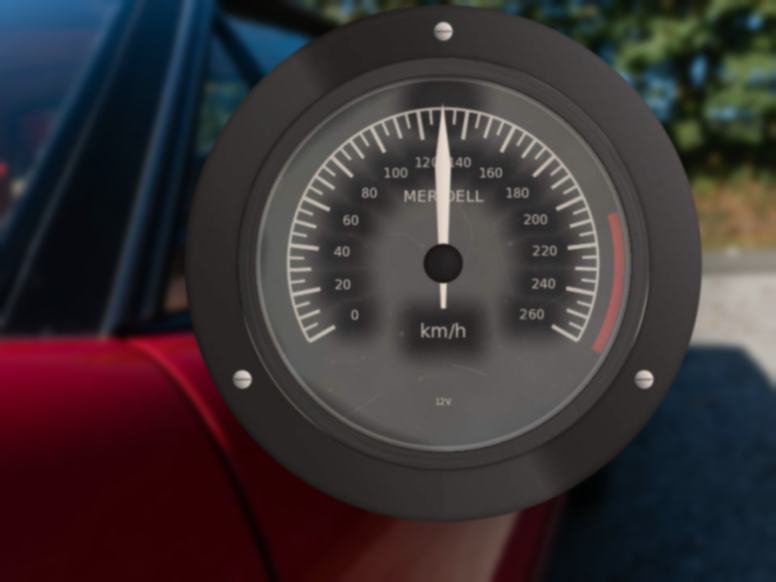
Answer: 130 km/h
